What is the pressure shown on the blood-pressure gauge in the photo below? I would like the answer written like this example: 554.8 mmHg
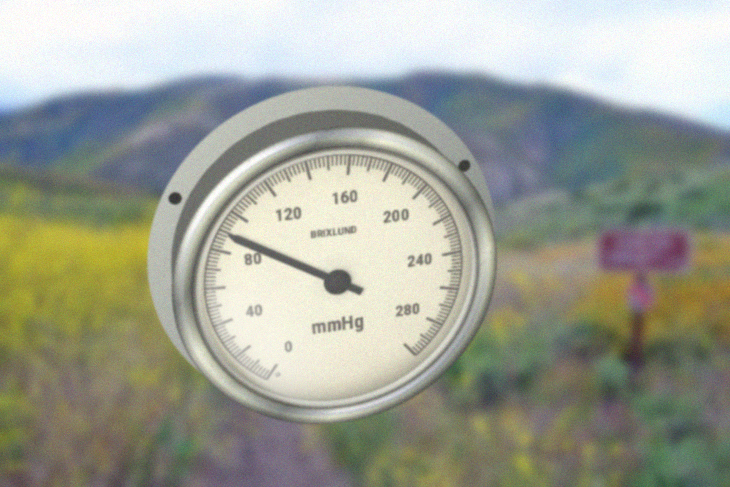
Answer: 90 mmHg
